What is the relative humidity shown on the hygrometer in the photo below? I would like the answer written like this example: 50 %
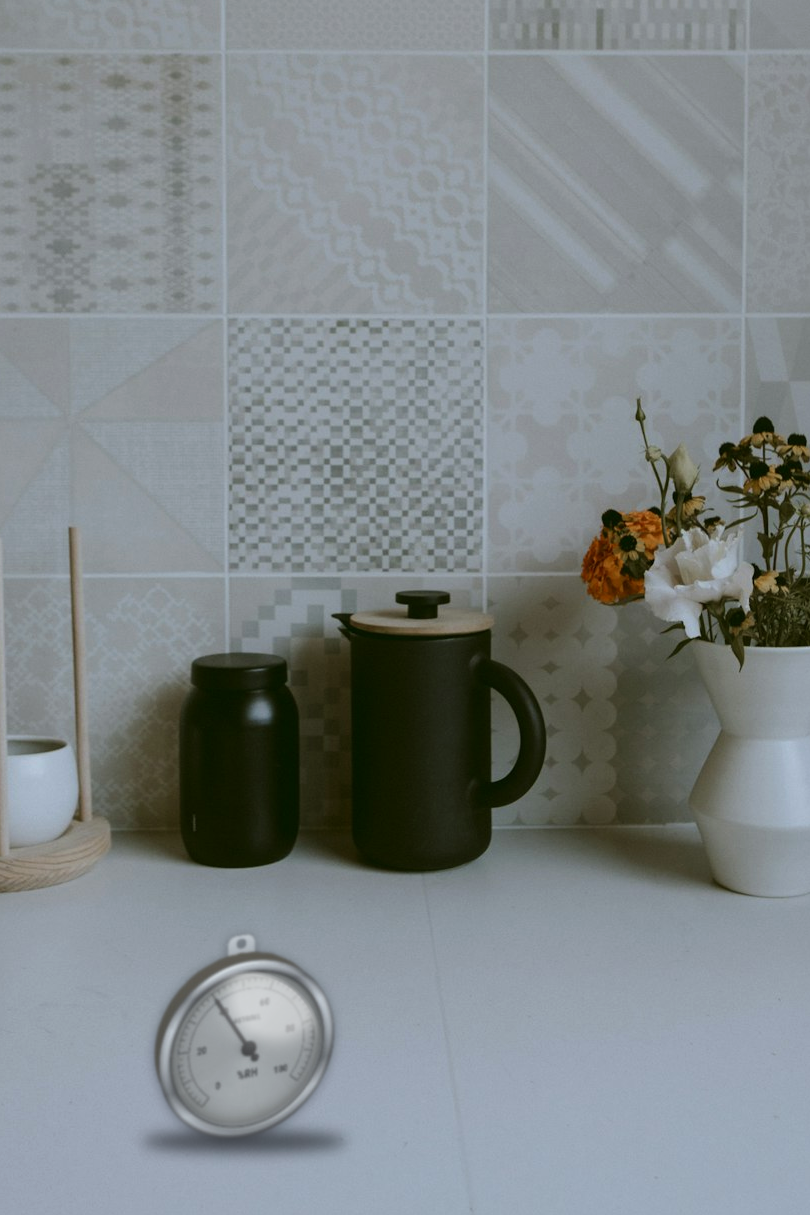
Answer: 40 %
